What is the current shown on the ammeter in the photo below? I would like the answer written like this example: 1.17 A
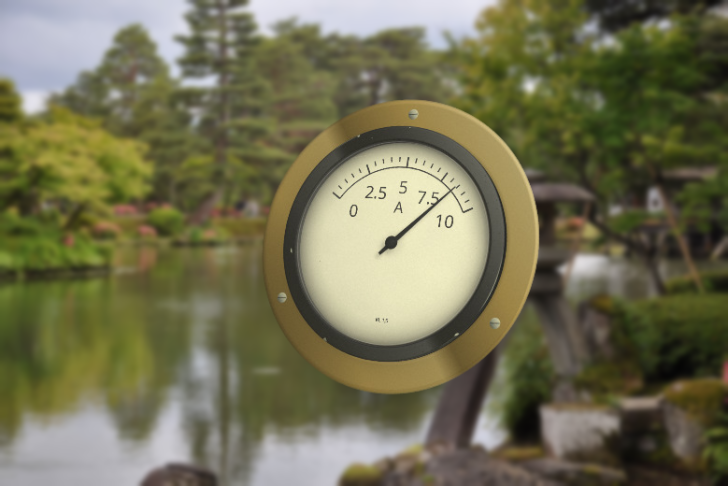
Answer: 8.5 A
